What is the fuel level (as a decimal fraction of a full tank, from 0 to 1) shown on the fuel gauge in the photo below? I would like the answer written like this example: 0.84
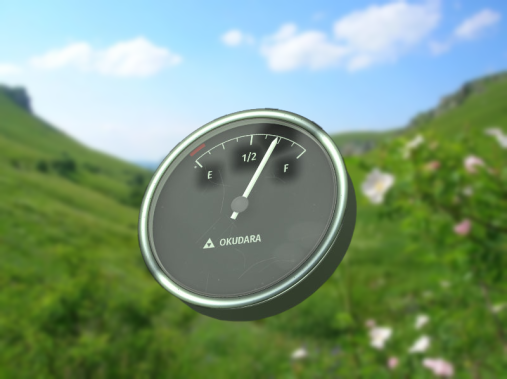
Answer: 0.75
